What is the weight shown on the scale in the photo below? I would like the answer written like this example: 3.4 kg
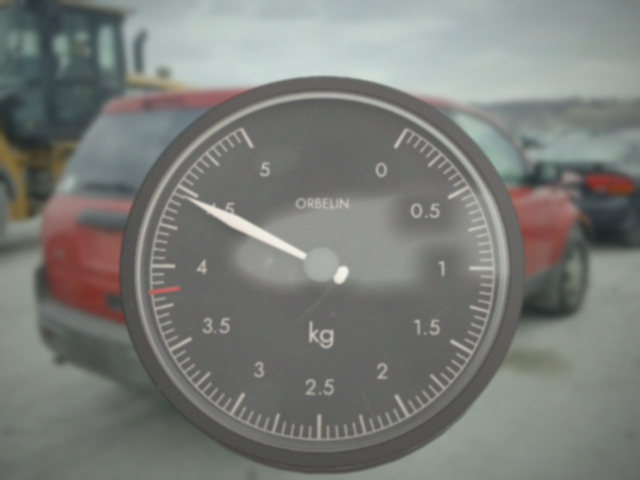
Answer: 4.45 kg
